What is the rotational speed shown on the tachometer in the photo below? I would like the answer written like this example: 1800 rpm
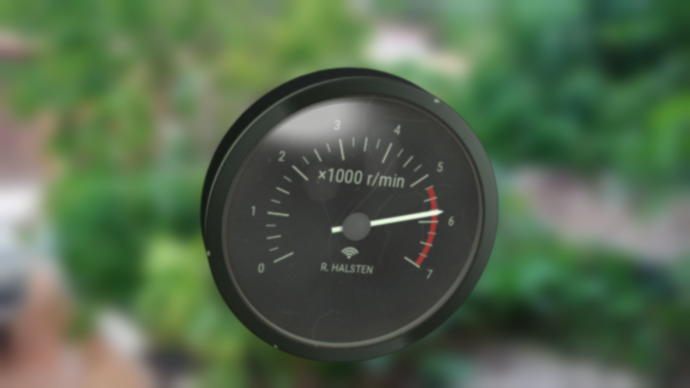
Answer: 5750 rpm
